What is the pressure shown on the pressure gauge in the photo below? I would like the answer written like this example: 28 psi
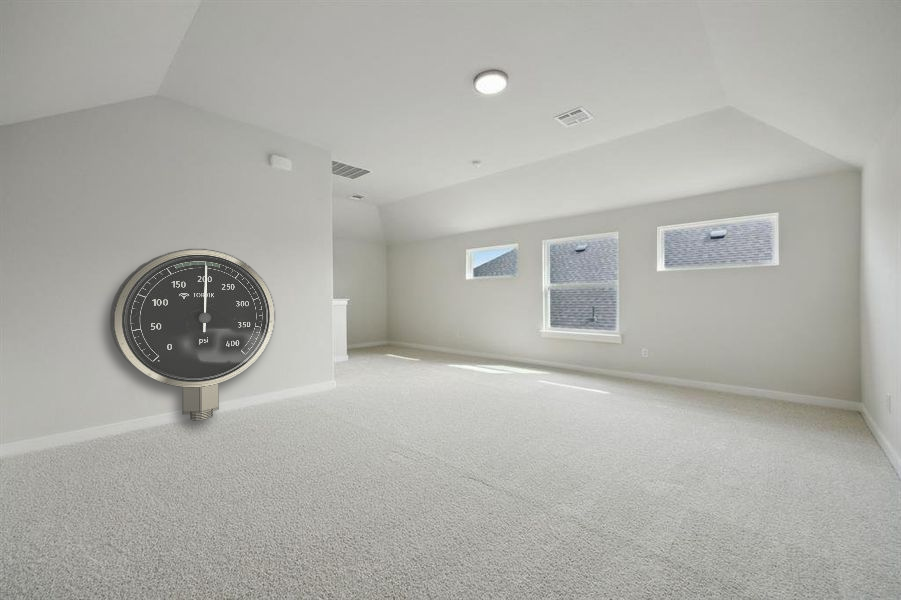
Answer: 200 psi
